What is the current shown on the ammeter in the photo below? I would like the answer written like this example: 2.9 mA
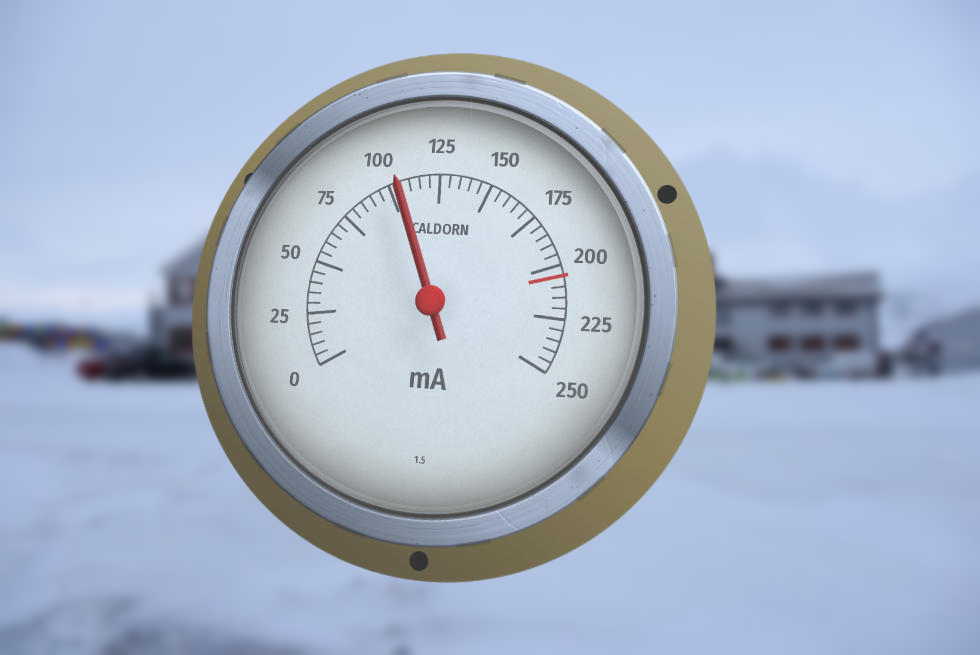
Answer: 105 mA
